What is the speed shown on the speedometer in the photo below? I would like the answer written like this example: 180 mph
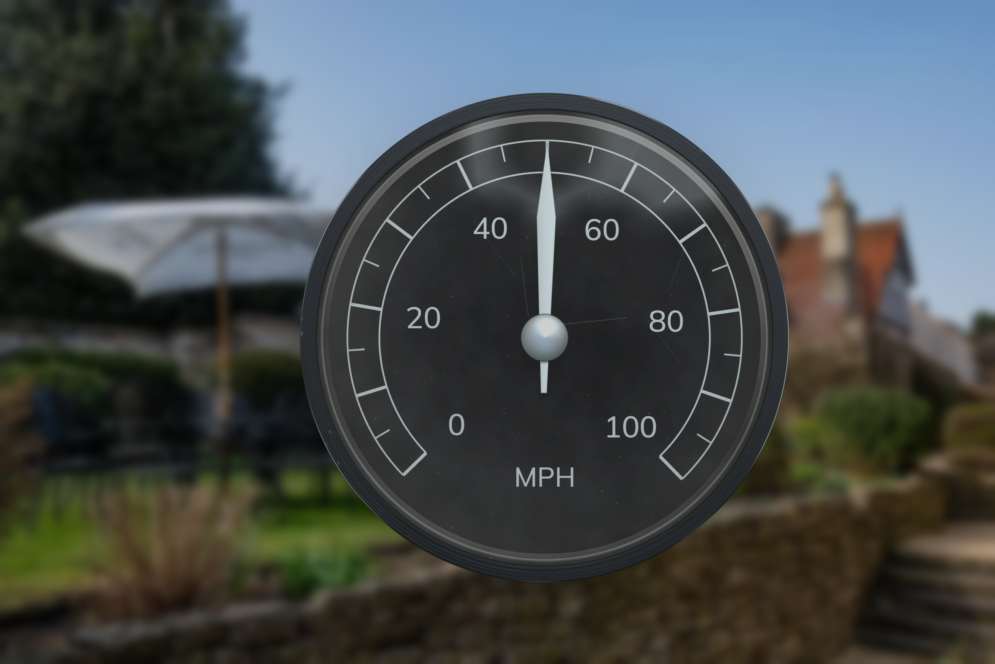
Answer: 50 mph
